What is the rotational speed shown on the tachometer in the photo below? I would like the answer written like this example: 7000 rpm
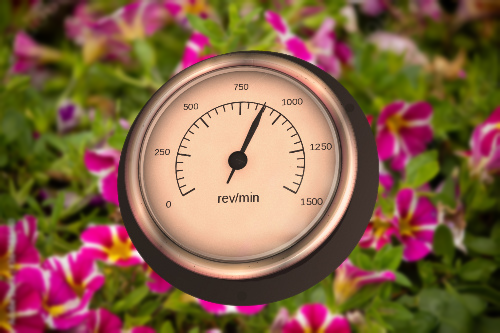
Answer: 900 rpm
